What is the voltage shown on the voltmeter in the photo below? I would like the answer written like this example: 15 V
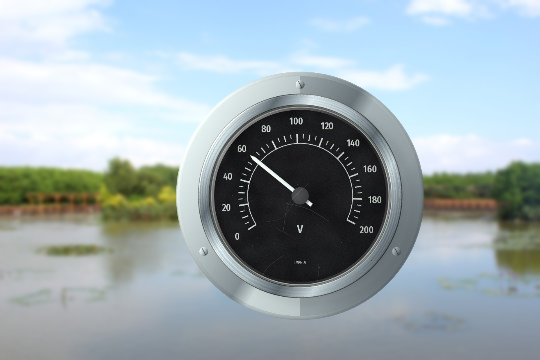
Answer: 60 V
